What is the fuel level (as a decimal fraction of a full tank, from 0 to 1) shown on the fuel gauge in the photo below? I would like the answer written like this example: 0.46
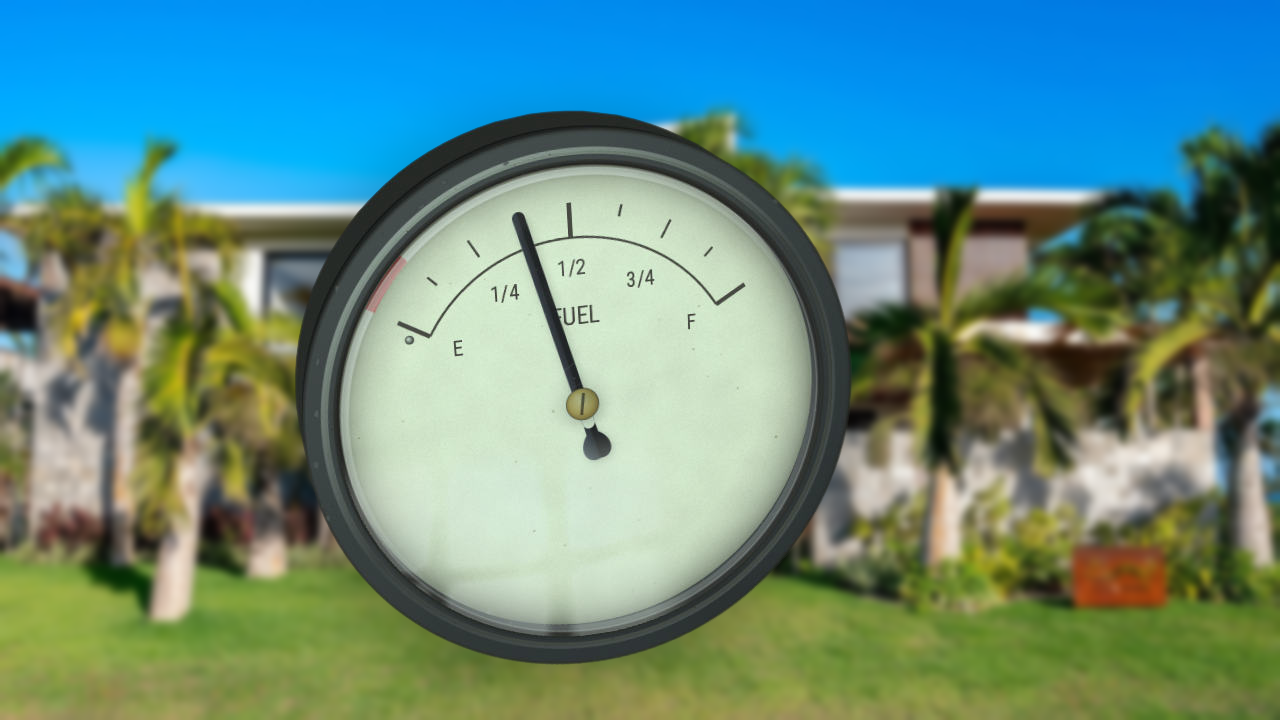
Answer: 0.375
